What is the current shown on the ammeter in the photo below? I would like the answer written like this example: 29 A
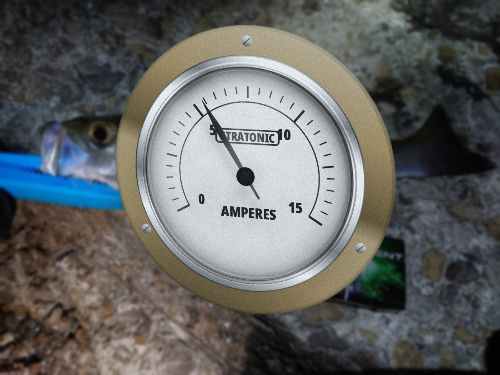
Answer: 5.5 A
